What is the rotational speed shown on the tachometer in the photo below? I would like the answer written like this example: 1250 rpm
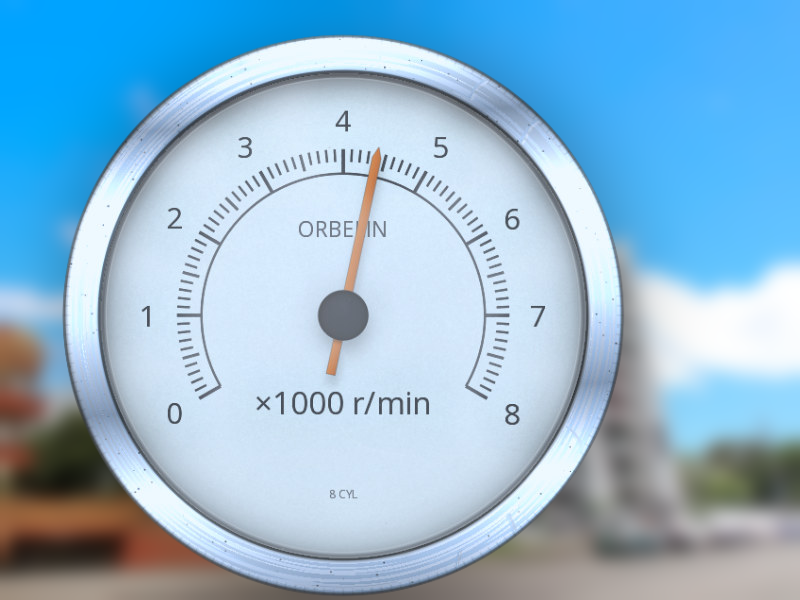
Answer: 4400 rpm
